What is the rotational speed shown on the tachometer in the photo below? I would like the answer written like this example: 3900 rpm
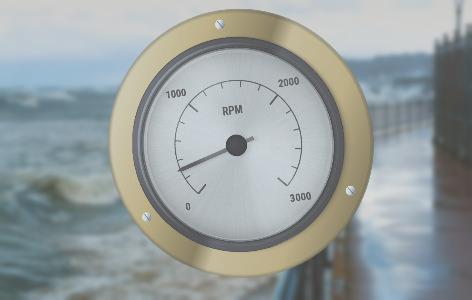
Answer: 300 rpm
